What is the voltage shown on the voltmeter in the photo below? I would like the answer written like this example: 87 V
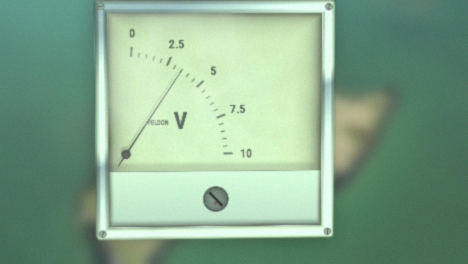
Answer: 3.5 V
